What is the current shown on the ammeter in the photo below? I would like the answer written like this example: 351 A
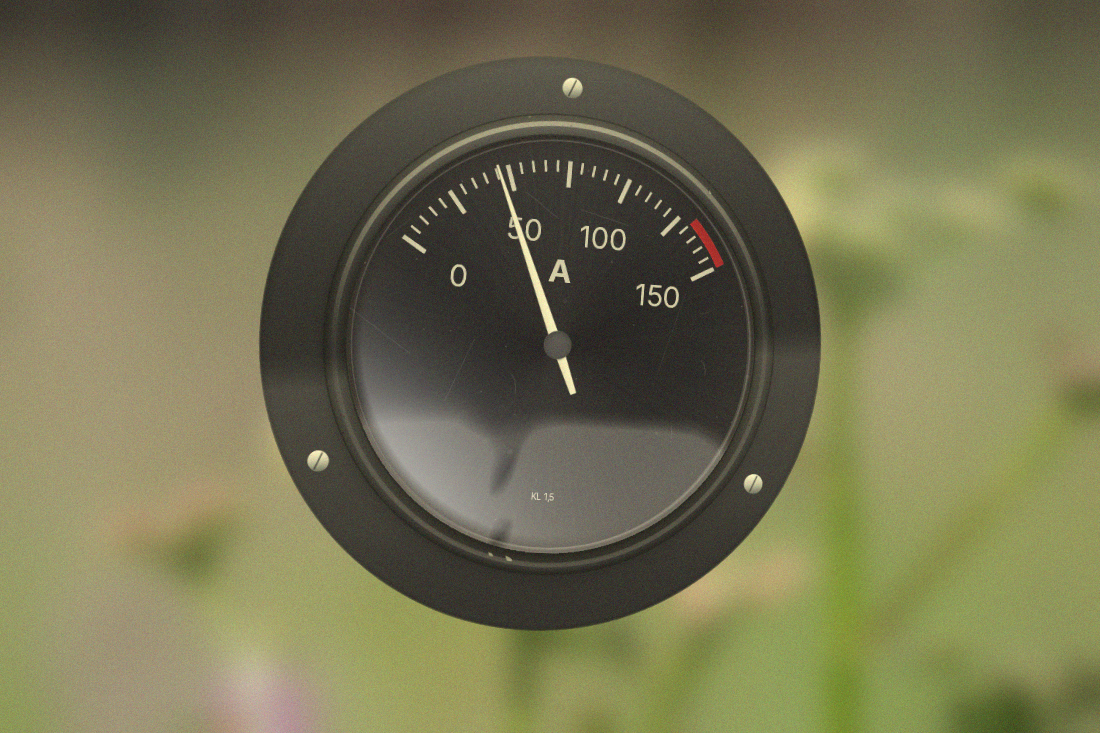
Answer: 45 A
